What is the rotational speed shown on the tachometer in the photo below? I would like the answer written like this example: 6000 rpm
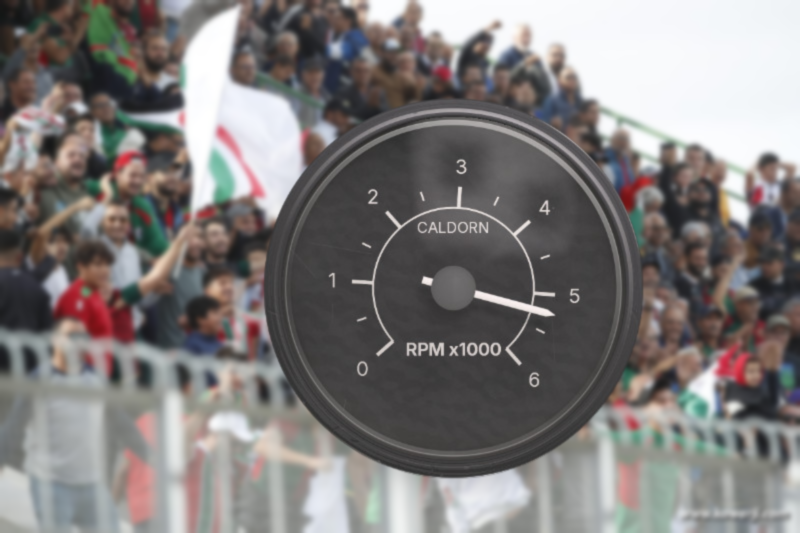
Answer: 5250 rpm
